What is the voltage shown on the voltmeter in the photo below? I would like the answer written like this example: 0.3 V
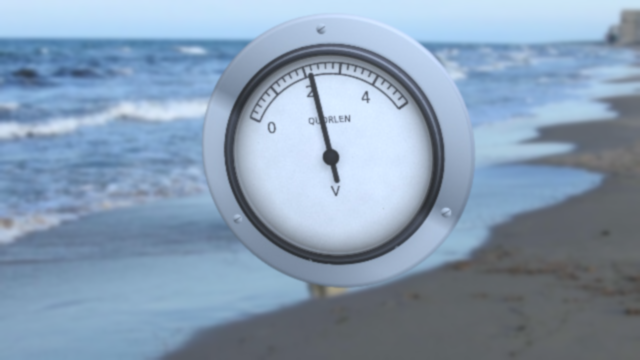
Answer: 2.2 V
